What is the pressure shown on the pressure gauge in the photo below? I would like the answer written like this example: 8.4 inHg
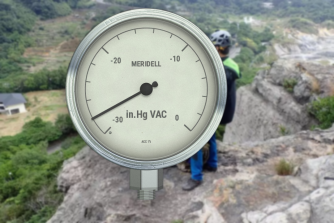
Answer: -28 inHg
